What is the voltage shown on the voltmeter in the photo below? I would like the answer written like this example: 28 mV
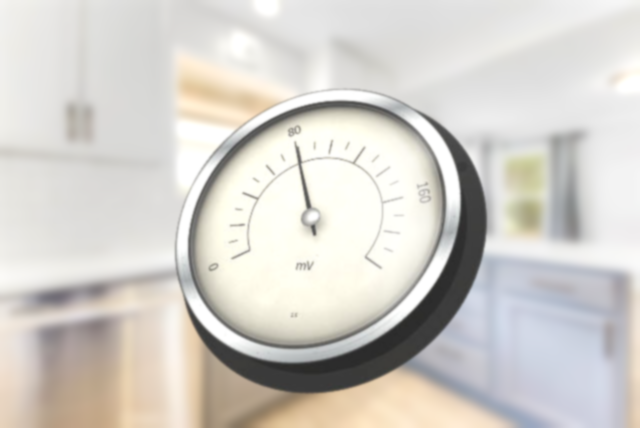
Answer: 80 mV
